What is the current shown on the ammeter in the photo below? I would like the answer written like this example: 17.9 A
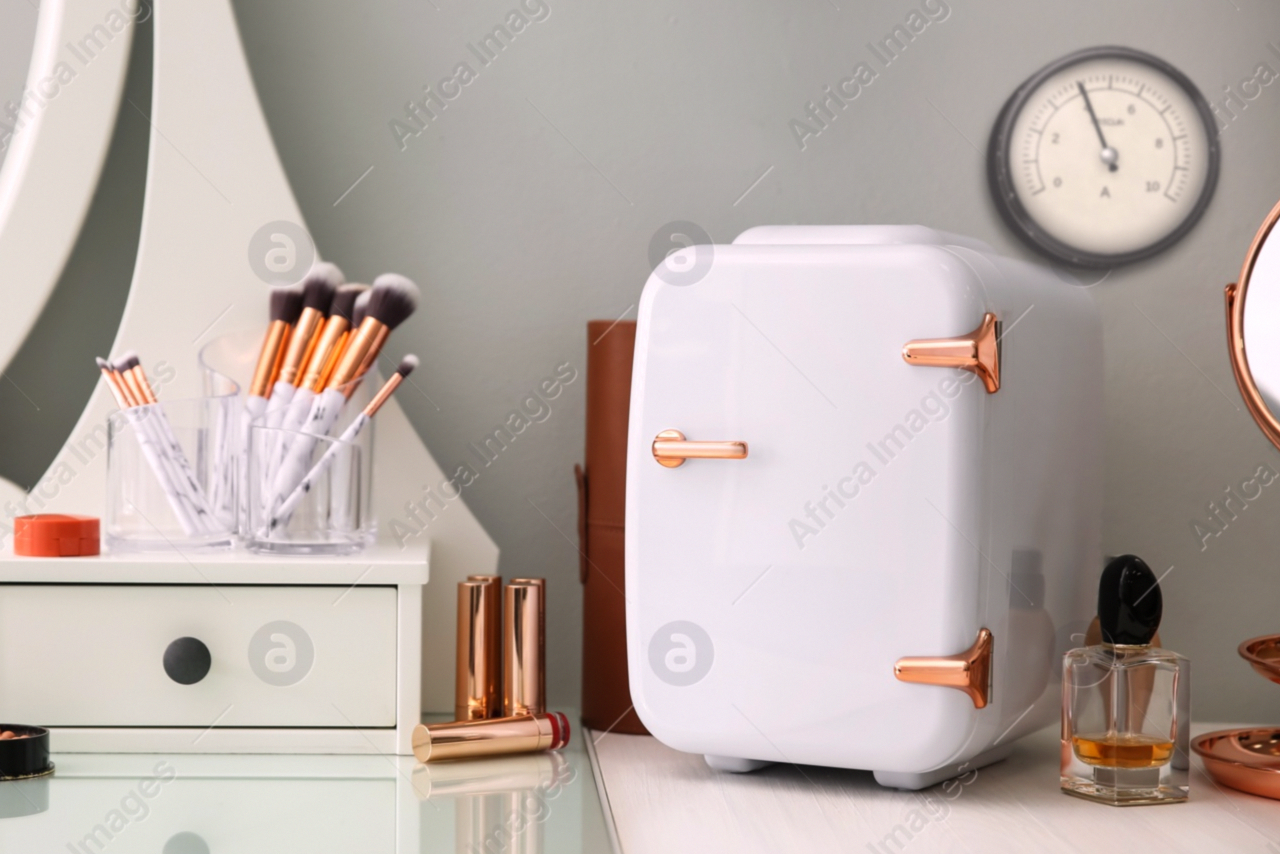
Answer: 4 A
